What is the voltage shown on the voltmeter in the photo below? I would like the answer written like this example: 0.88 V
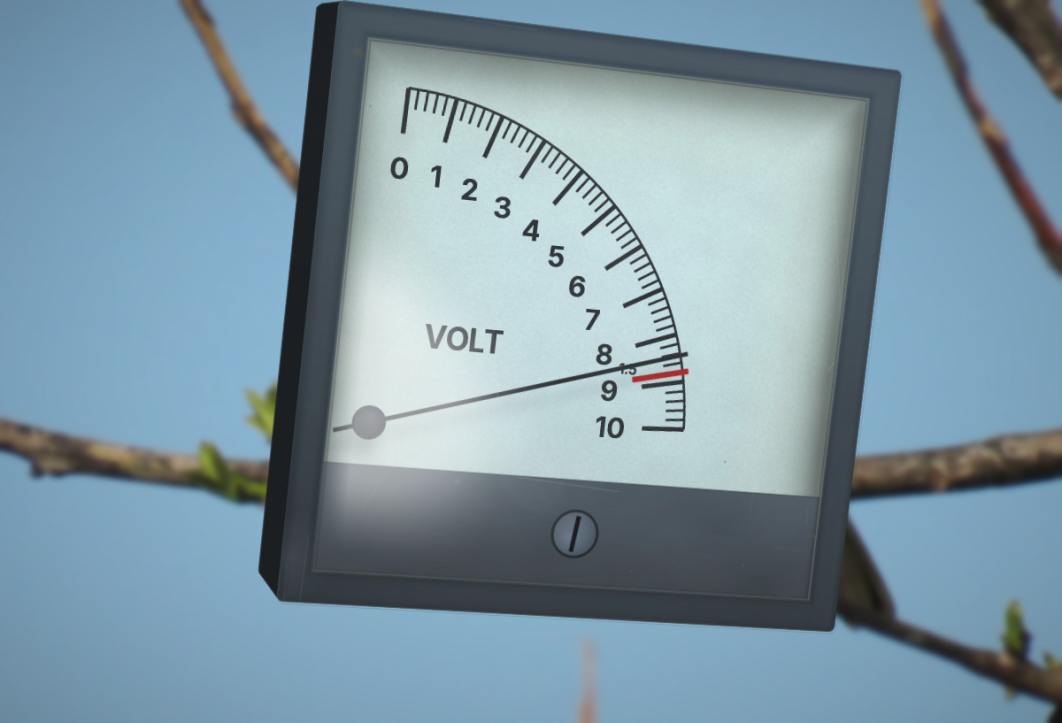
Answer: 8.4 V
